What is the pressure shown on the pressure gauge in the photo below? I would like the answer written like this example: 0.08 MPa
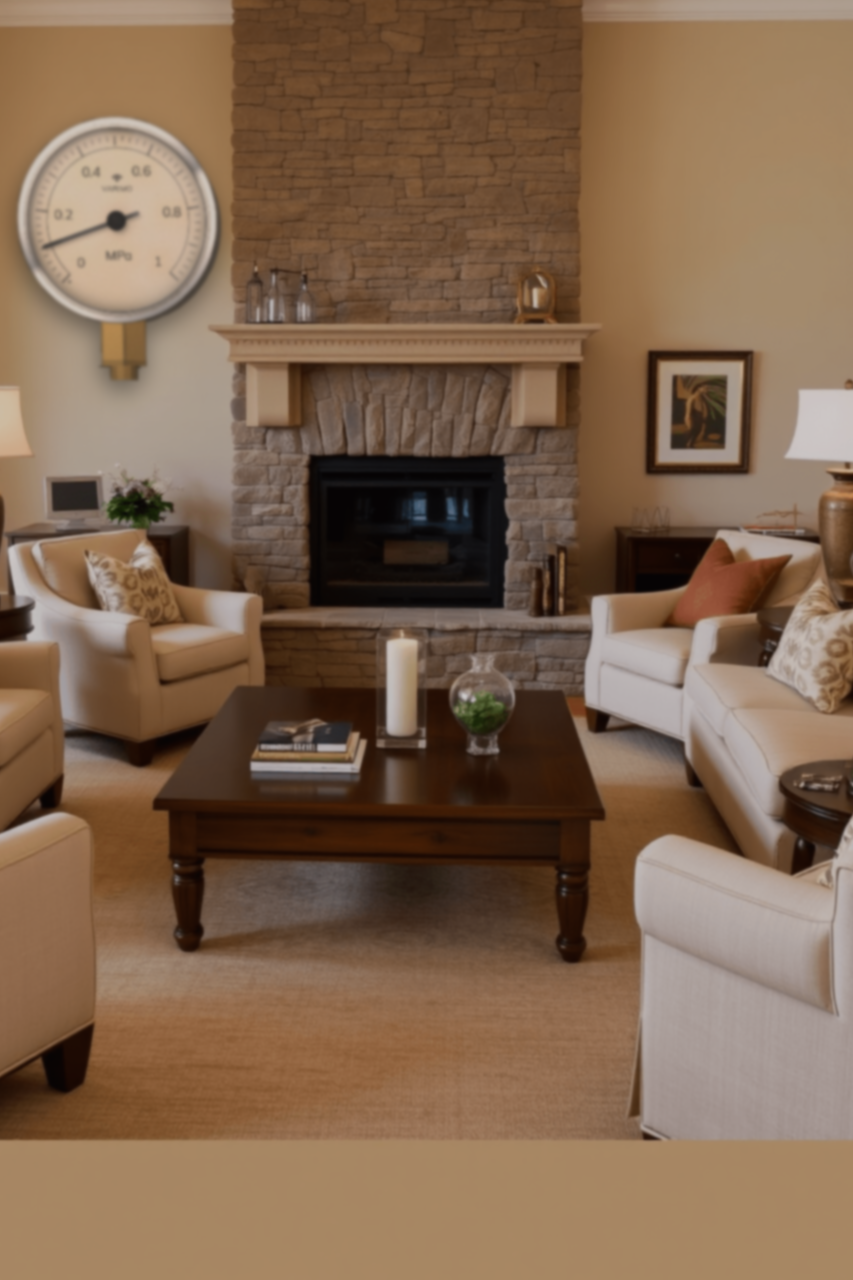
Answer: 0.1 MPa
